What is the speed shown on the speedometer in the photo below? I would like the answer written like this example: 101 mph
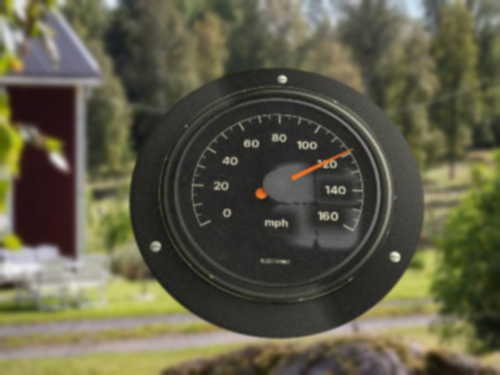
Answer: 120 mph
